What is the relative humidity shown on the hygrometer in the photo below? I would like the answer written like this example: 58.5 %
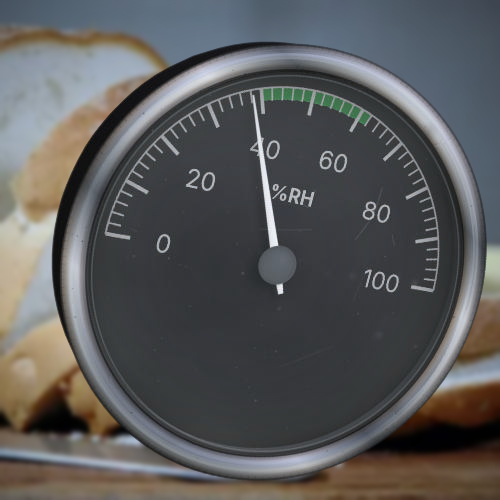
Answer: 38 %
